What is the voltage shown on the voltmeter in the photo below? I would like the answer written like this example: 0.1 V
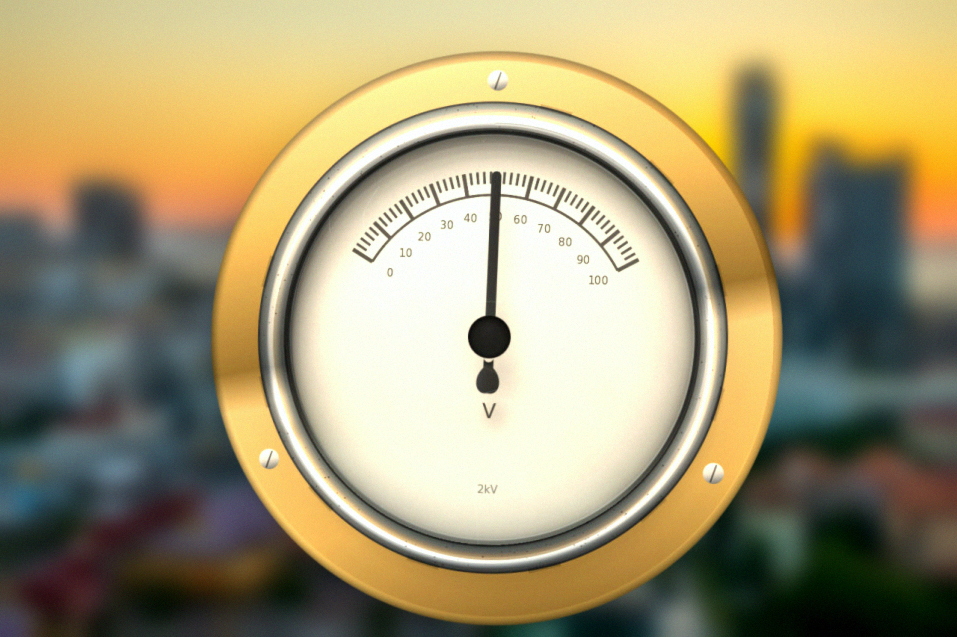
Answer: 50 V
